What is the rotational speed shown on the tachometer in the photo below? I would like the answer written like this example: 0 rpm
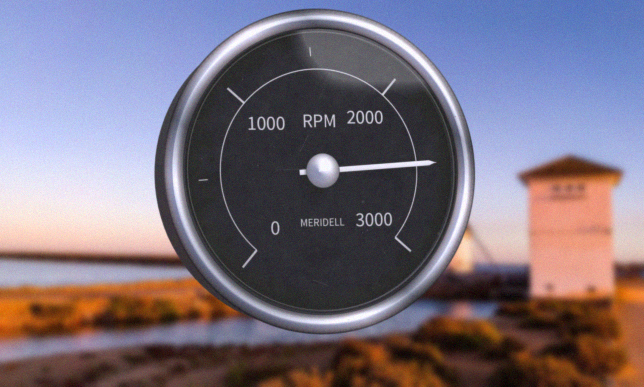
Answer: 2500 rpm
